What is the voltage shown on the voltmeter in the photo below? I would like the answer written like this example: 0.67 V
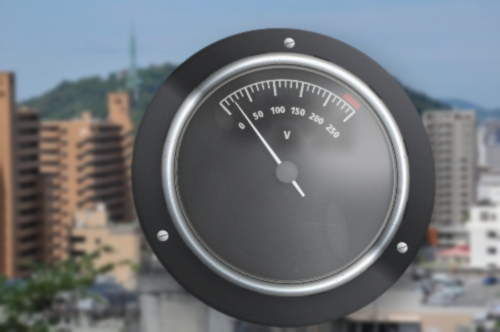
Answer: 20 V
